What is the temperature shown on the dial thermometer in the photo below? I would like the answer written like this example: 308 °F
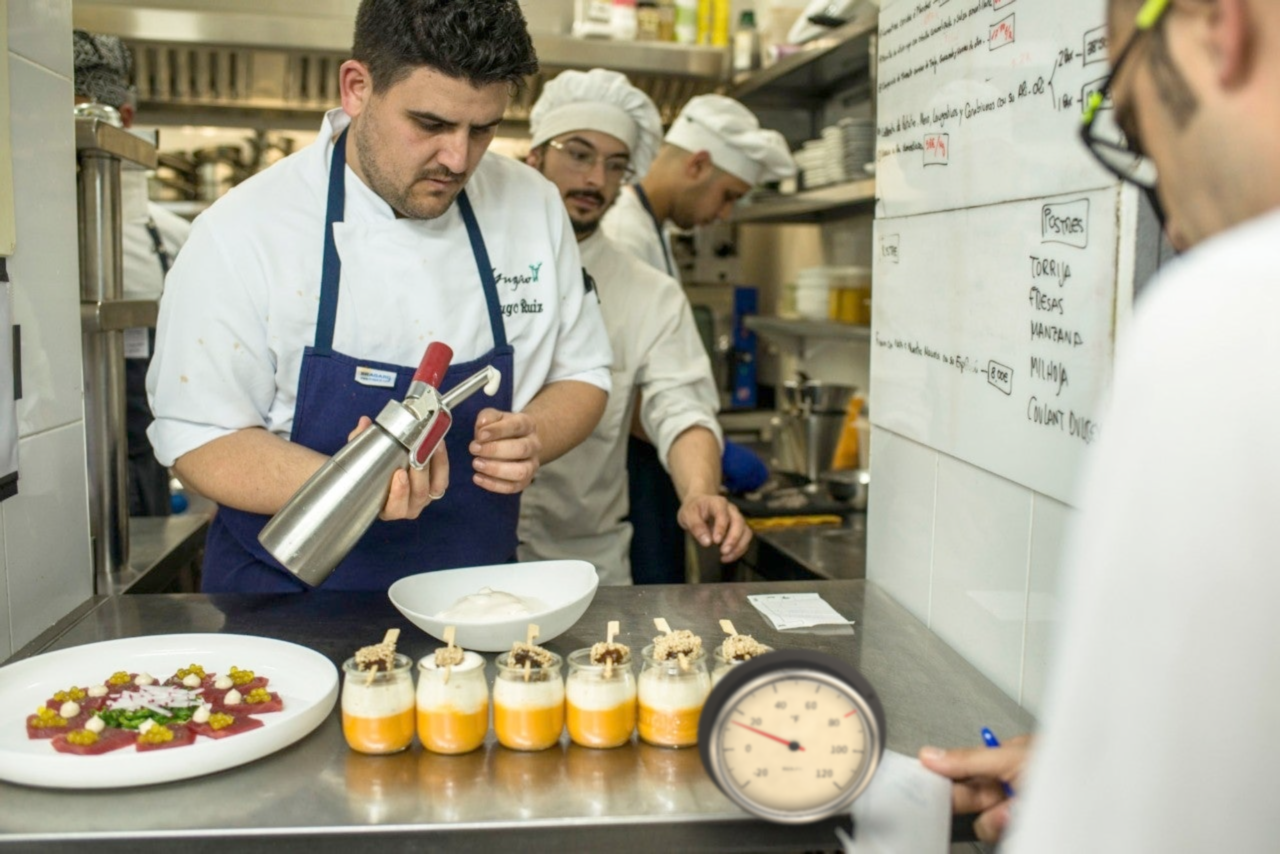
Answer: 15 °F
